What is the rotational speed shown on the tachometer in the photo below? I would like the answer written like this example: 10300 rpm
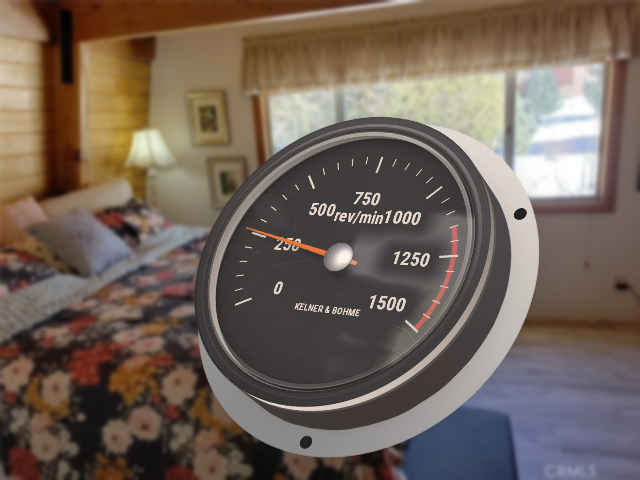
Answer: 250 rpm
